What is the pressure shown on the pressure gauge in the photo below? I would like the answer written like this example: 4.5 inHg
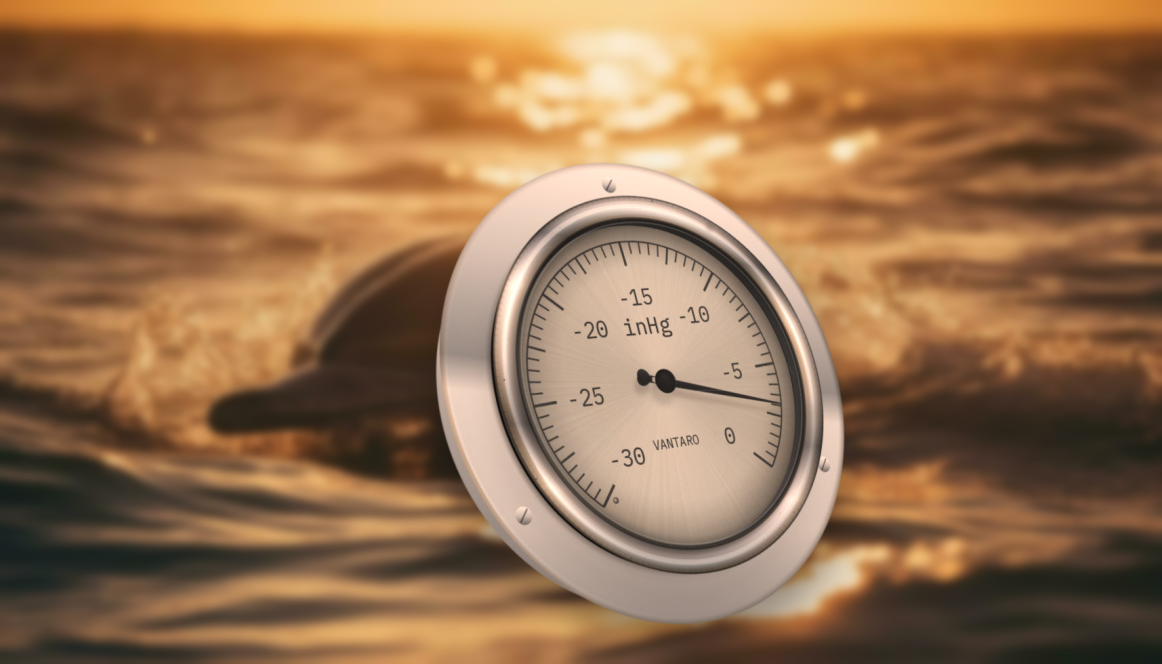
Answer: -3 inHg
